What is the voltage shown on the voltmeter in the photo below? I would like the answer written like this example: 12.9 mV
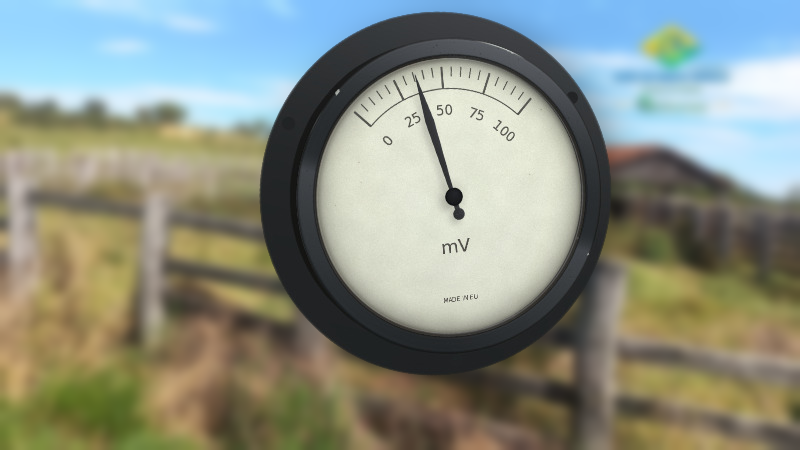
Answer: 35 mV
